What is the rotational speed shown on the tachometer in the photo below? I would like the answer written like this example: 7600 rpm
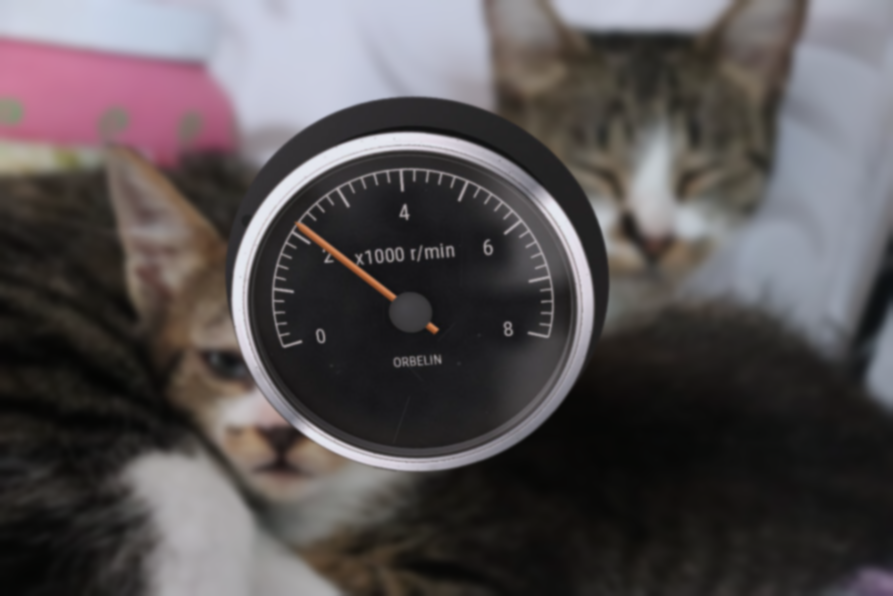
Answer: 2200 rpm
